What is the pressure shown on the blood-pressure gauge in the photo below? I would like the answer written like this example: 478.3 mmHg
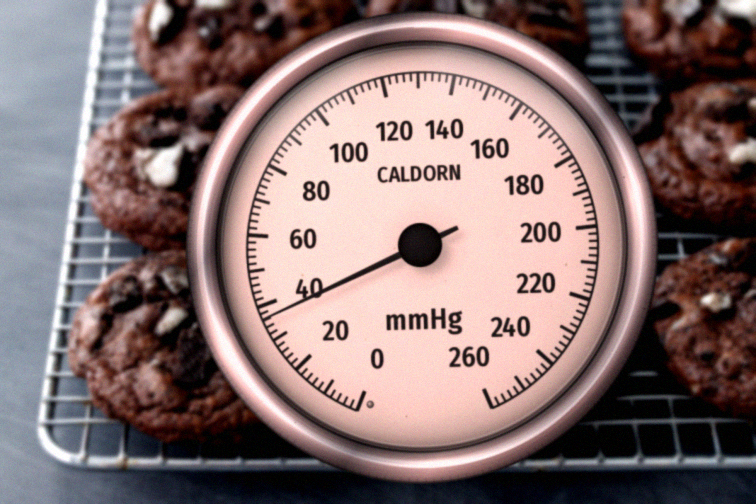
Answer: 36 mmHg
